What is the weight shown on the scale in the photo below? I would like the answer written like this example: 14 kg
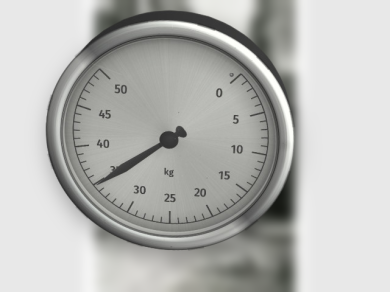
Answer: 35 kg
